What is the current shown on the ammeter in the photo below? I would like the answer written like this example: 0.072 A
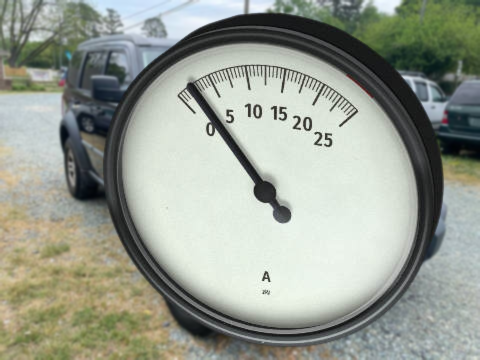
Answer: 2.5 A
